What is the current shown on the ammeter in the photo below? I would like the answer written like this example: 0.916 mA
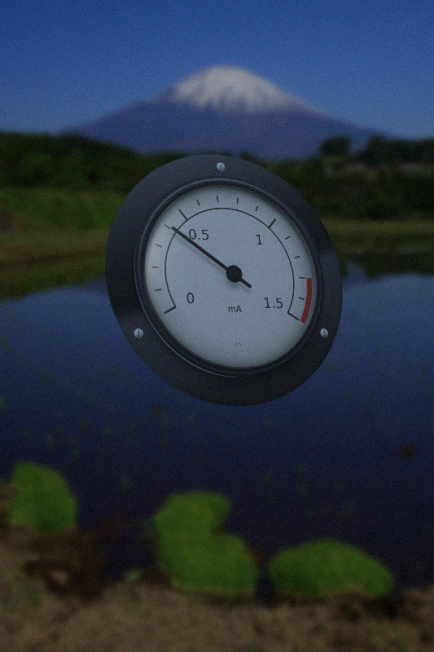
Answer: 0.4 mA
